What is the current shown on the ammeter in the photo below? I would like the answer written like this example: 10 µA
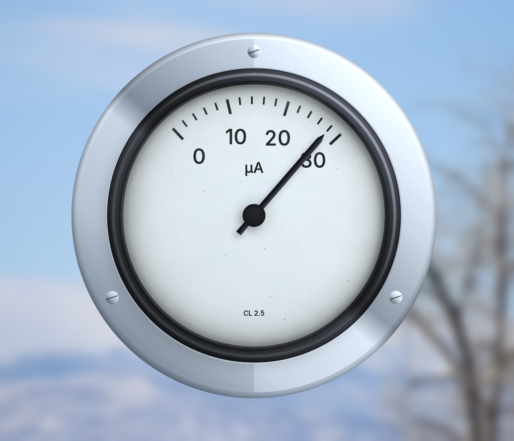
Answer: 28 µA
